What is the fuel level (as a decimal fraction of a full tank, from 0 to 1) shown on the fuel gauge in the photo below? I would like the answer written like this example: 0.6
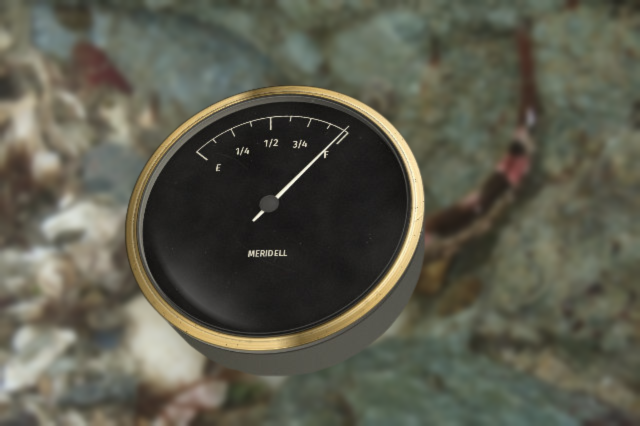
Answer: 1
